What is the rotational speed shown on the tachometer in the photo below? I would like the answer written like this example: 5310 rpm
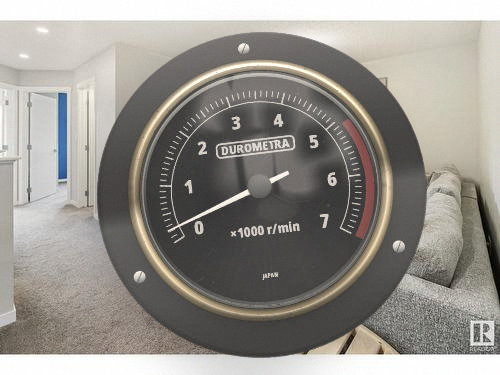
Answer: 200 rpm
